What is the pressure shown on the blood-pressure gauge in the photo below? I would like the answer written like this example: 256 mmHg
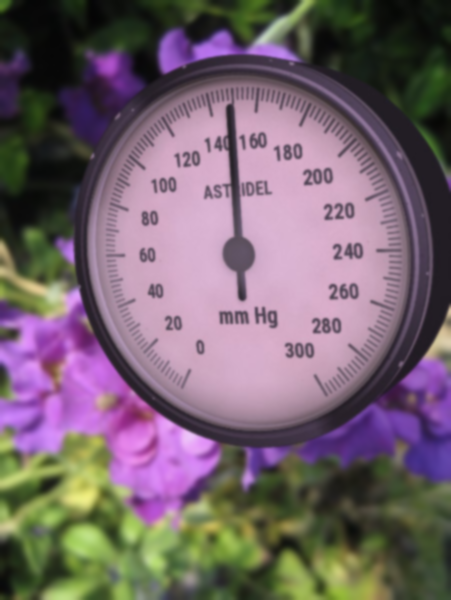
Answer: 150 mmHg
